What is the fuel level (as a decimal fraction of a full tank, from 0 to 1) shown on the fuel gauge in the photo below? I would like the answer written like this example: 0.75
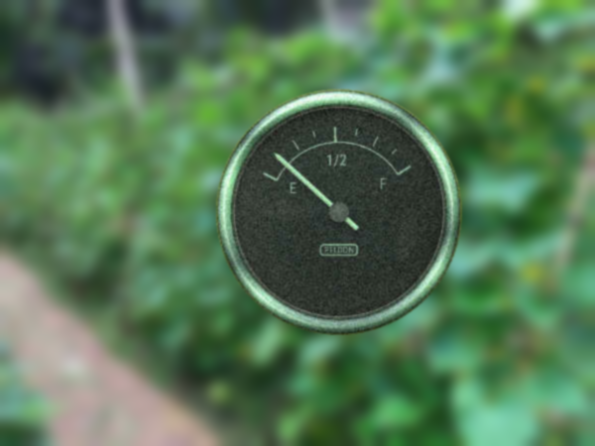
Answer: 0.125
